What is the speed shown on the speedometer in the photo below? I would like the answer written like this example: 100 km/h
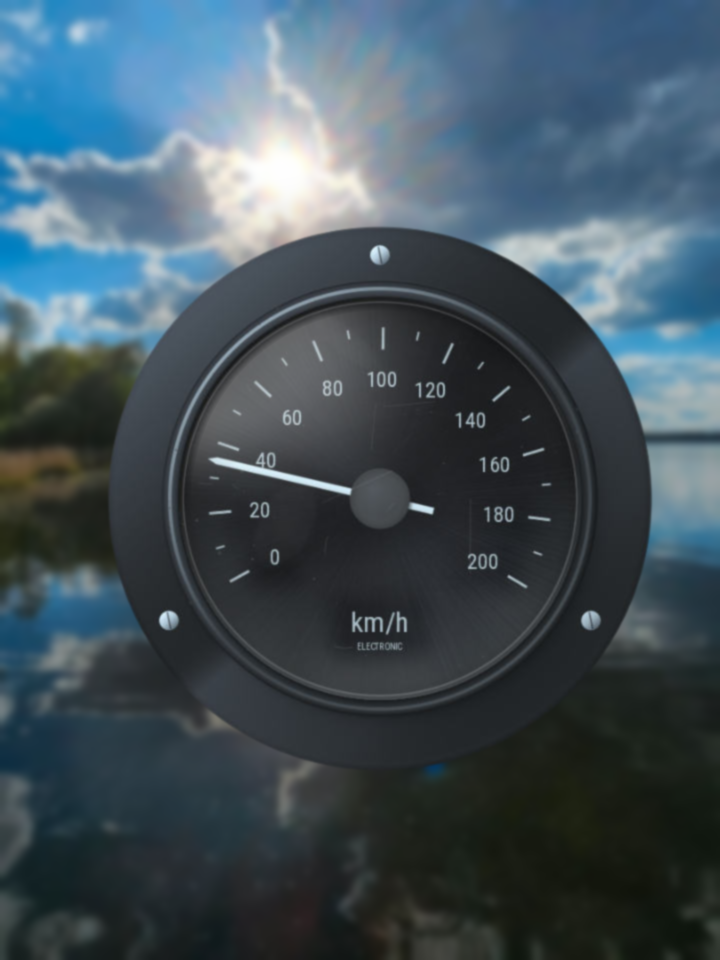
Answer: 35 km/h
